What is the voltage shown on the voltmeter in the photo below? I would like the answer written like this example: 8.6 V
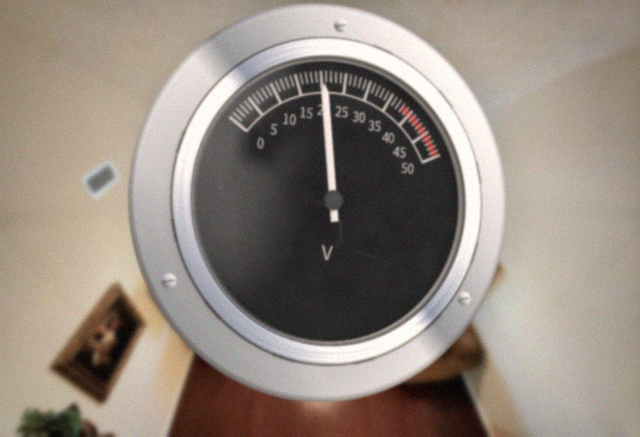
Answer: 20 V
